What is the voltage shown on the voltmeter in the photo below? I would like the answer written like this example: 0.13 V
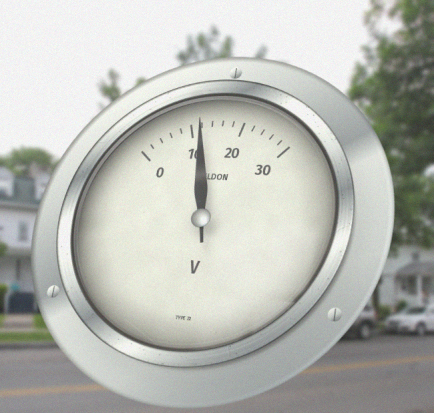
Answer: 12 V
